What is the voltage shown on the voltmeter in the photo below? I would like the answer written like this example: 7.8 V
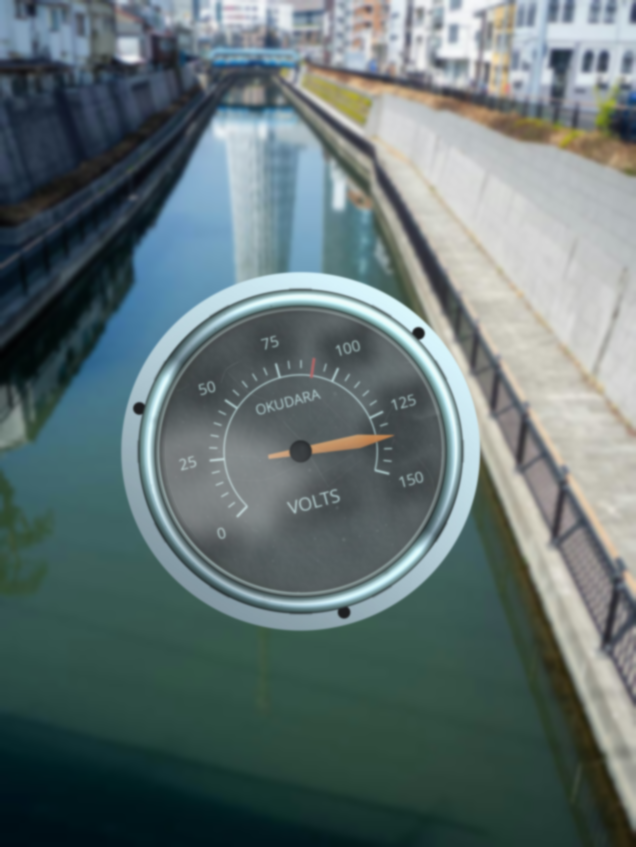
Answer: 135 V
